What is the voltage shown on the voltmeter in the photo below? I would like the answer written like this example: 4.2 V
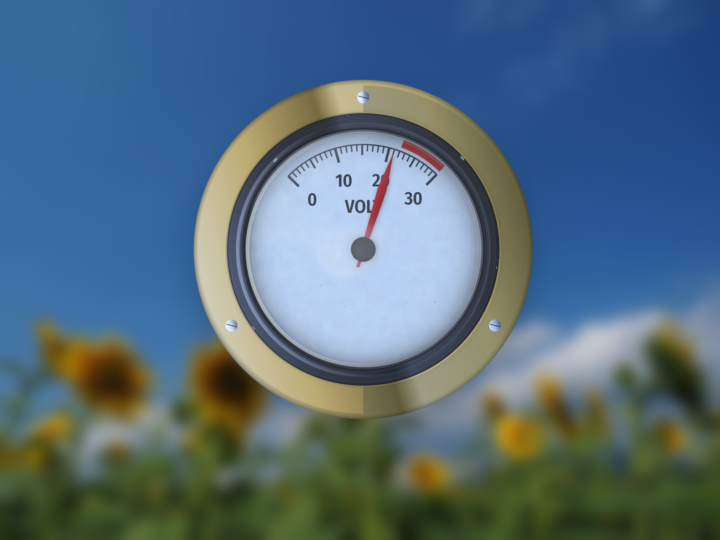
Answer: 21 V
